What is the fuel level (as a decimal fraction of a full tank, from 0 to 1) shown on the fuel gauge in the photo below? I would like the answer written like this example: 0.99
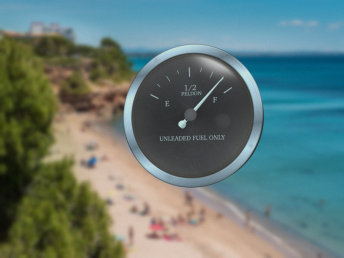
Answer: 0.875
